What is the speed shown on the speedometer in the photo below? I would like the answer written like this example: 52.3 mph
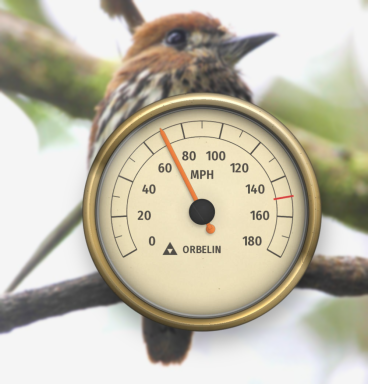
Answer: 70 mph
